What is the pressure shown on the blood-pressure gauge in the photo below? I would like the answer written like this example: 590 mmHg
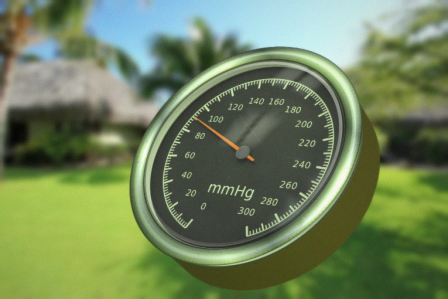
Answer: 90 mmHg
